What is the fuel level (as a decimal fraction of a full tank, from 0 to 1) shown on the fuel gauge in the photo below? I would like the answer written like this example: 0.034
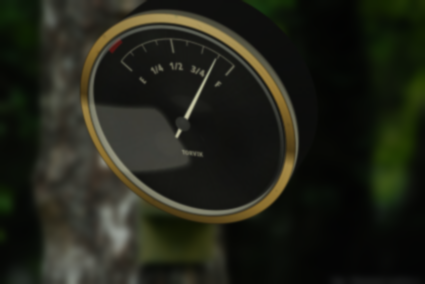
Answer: 0.875
